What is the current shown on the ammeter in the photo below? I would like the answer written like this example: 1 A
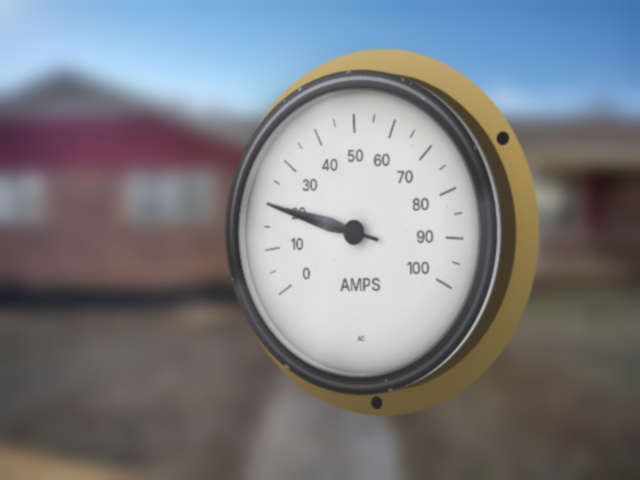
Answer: 20 A
